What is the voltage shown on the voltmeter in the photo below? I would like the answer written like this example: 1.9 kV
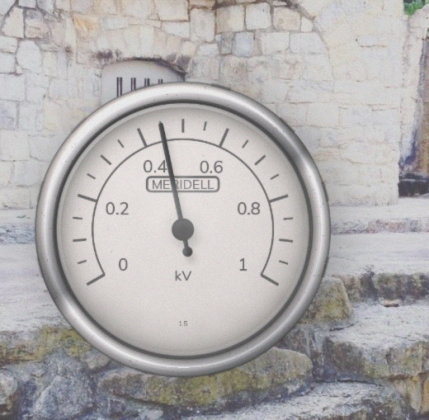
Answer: 0.45 kV
